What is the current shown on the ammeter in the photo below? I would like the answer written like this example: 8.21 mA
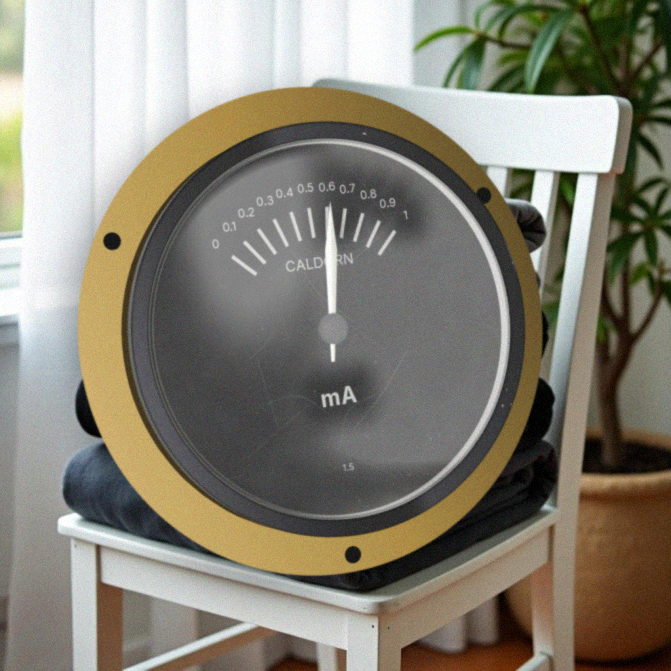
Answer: 0.6 mA
